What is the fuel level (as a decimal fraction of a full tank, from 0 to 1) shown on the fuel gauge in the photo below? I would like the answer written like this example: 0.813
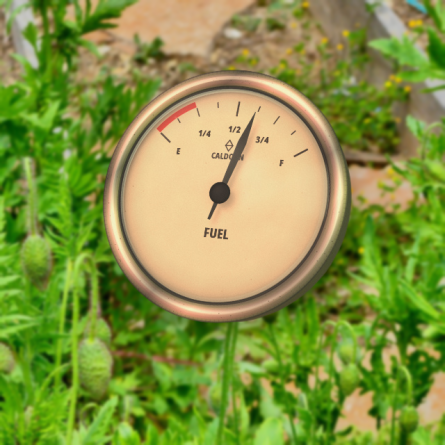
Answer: 0.625
